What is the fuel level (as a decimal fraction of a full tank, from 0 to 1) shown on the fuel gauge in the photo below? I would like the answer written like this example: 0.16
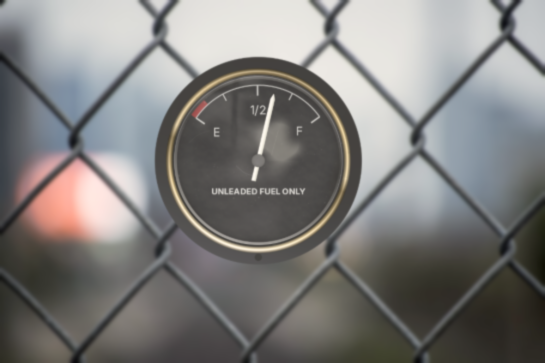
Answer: 0.625
